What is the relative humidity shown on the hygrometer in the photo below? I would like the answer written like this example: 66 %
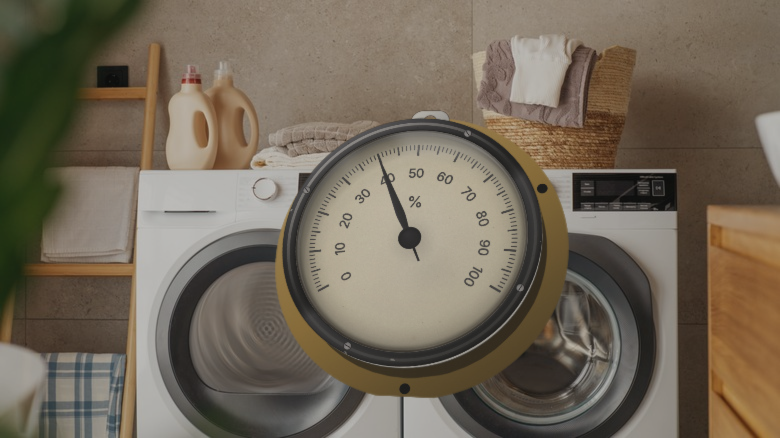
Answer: 40 %
